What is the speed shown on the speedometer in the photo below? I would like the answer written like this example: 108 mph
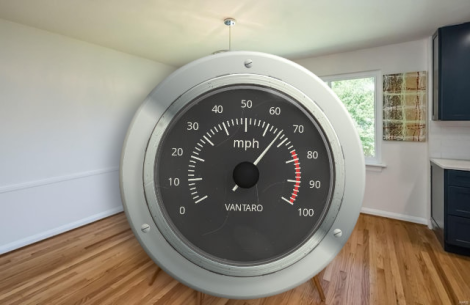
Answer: 66 mph
